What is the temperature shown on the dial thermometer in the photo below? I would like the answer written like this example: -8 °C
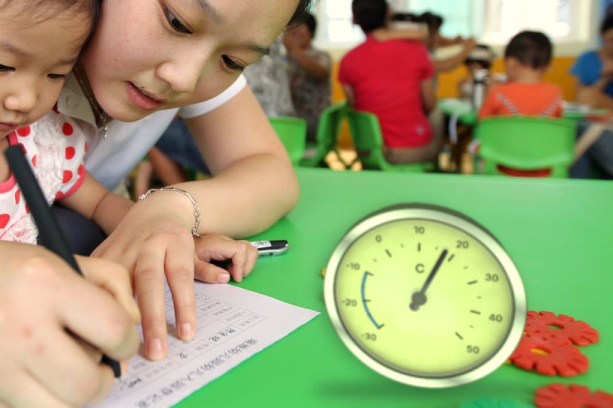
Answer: 17.5 °C
